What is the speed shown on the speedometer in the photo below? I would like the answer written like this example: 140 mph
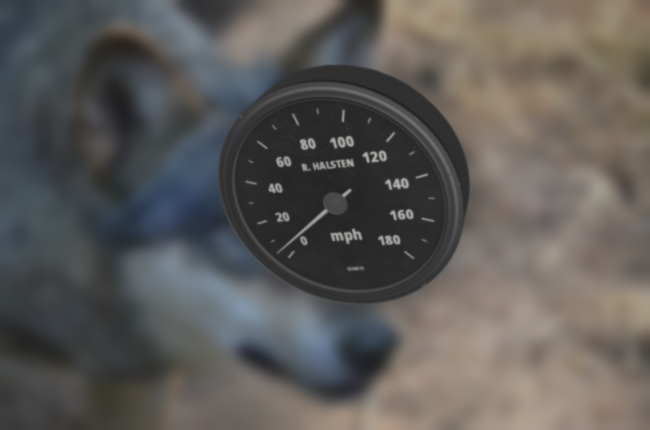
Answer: 5 mph
